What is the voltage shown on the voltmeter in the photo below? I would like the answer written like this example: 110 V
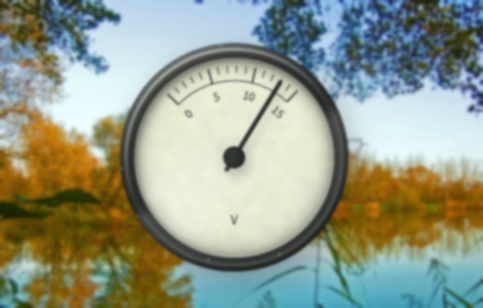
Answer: 13 V
